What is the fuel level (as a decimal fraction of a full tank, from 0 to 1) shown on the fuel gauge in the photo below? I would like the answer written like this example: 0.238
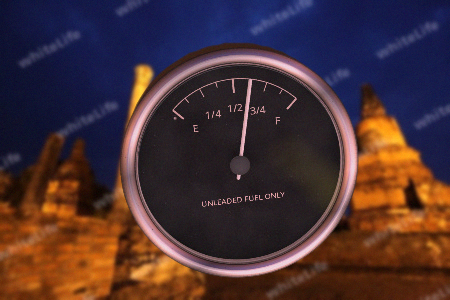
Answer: 0.625
